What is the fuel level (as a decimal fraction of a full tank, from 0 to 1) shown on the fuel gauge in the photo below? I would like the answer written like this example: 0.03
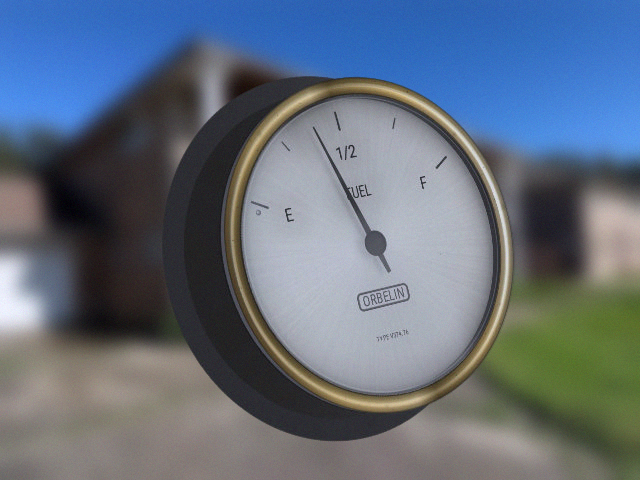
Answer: 0.375
